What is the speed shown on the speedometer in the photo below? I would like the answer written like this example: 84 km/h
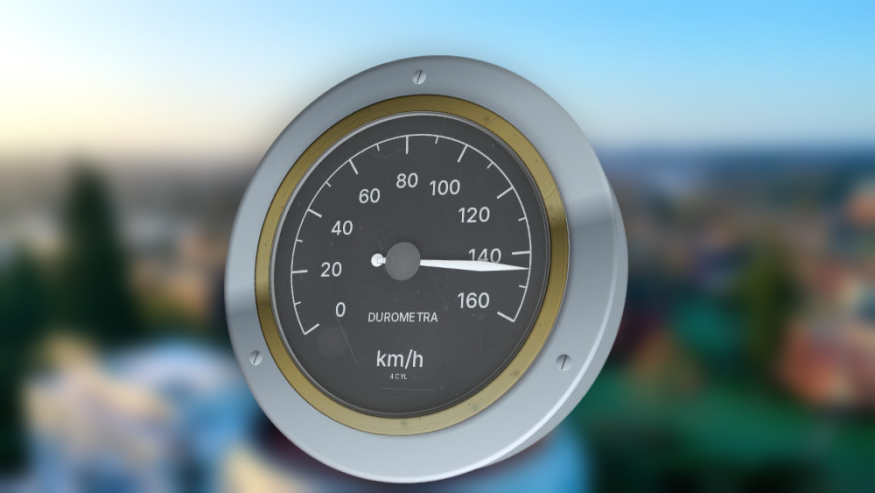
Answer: 145 km/h
